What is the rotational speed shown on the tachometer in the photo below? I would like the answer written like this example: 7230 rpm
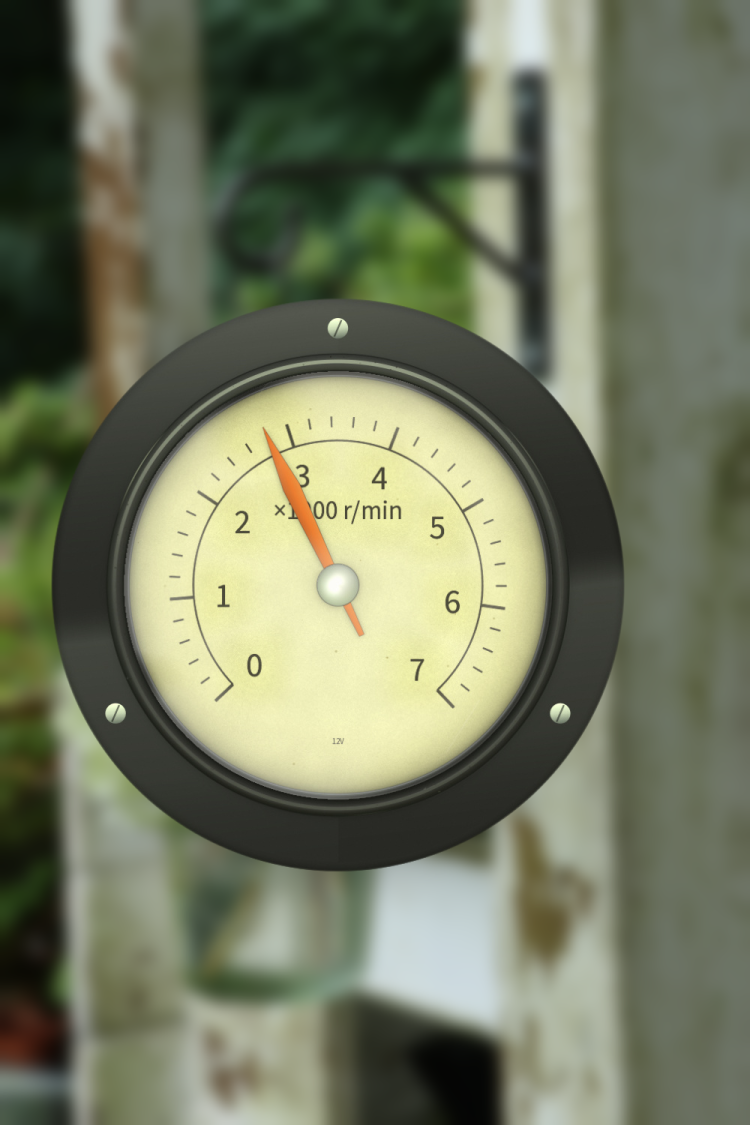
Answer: 2800 rpm
